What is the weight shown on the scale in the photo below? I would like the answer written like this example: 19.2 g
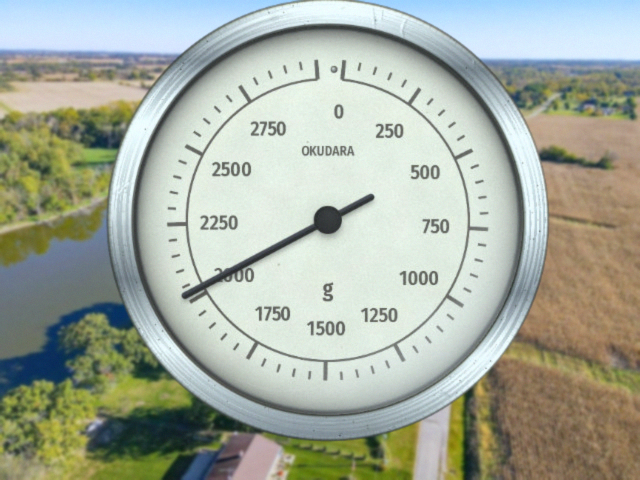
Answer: 2025 g
